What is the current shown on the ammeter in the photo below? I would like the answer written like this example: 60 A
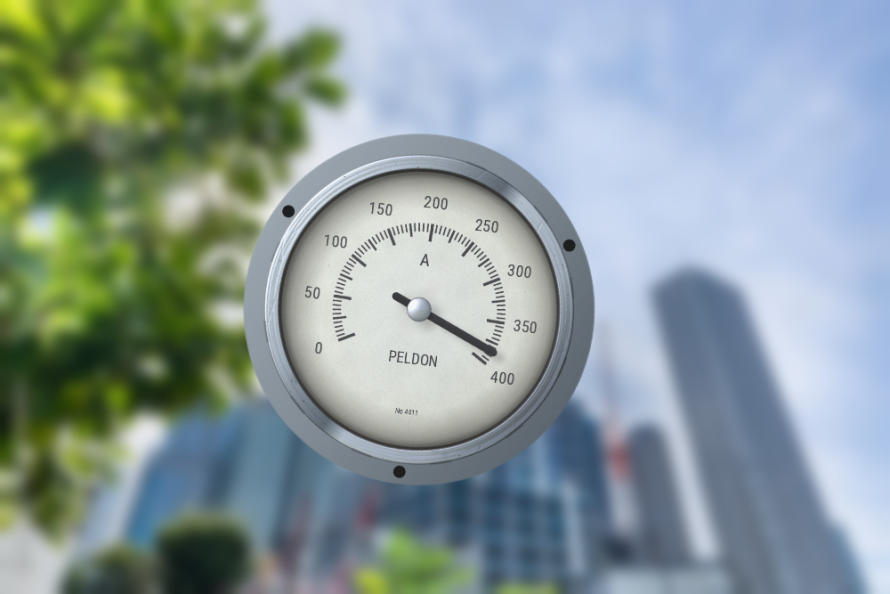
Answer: 385 A
